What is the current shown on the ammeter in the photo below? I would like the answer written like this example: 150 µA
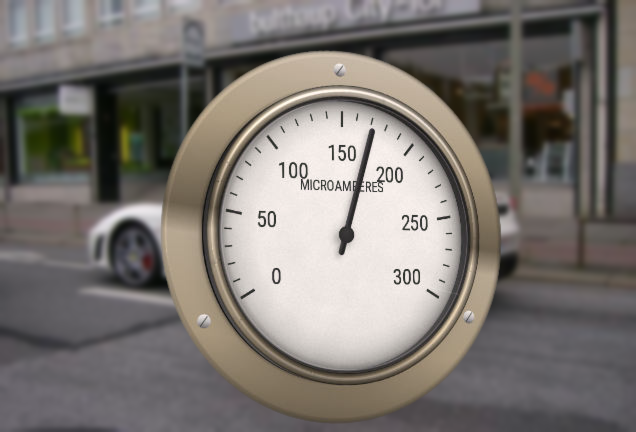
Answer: 170 µA
